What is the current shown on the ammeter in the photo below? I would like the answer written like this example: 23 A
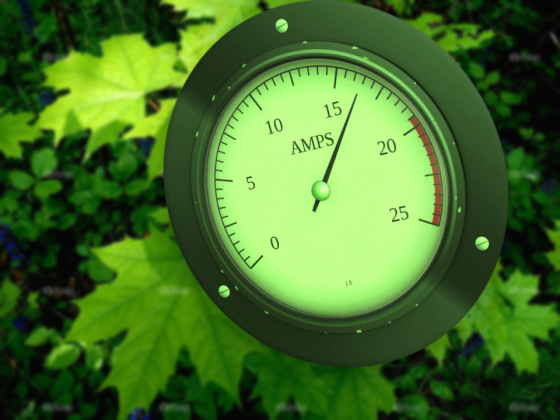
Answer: 16.5 A
